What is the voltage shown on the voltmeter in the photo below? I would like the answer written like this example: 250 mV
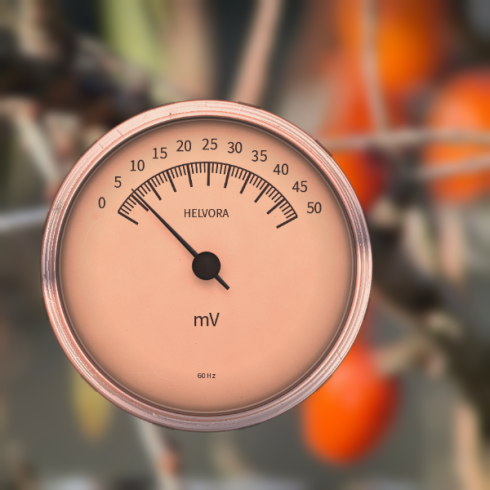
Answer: 6 mV
